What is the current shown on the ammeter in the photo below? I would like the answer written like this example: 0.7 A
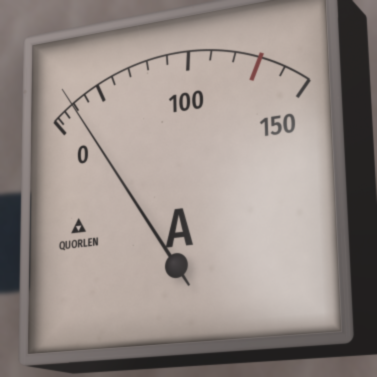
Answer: 30 A
